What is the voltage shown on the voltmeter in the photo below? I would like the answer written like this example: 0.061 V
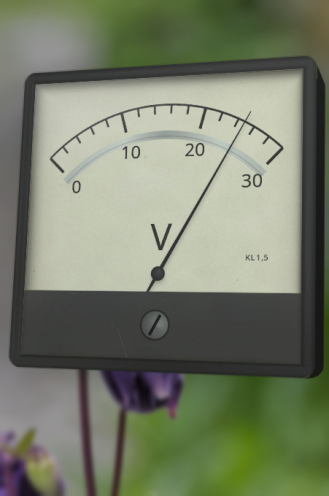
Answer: 25 V
